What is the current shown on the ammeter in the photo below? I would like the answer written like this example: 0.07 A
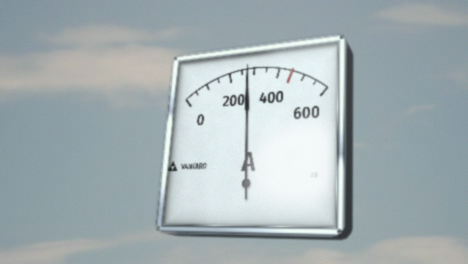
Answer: 275 A
